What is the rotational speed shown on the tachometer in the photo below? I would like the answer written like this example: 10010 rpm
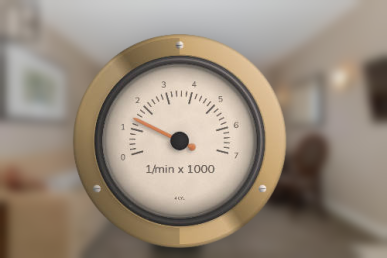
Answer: 1400 rpm
